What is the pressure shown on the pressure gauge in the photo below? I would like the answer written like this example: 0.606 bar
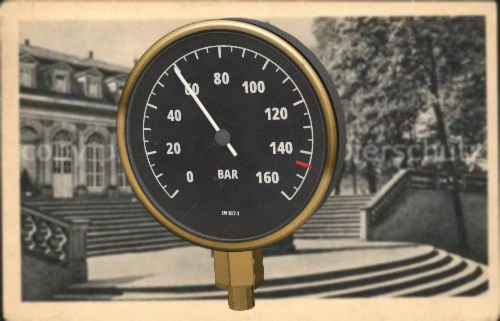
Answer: 60 bar
